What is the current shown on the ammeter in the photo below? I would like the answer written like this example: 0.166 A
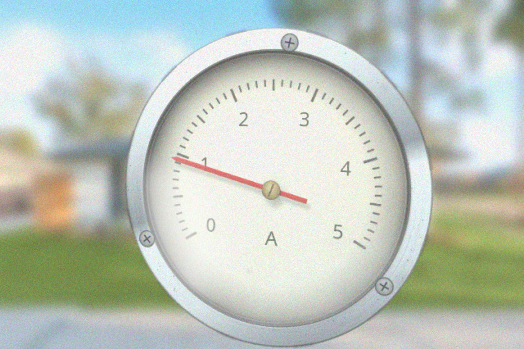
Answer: 0.95 A
